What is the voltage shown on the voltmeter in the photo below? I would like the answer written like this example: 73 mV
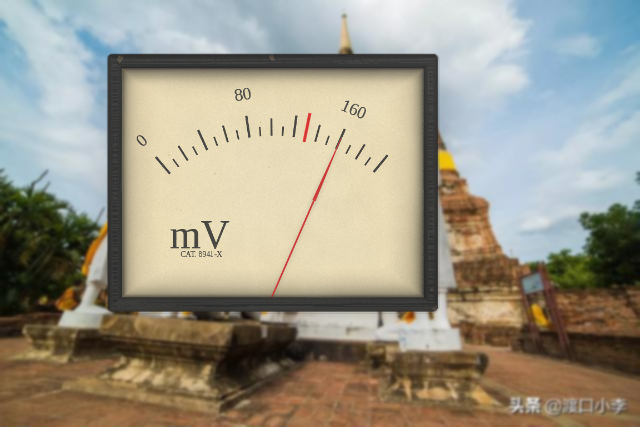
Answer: 160 mV
